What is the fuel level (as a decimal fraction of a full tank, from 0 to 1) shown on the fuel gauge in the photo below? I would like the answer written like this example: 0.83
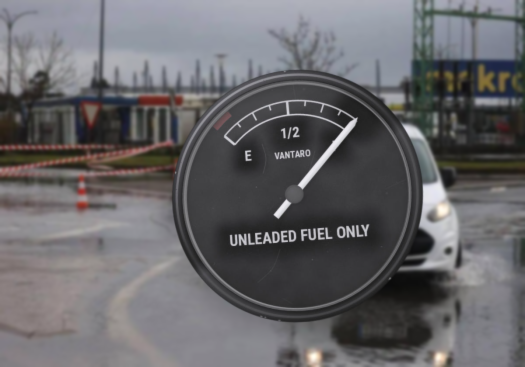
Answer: 1
